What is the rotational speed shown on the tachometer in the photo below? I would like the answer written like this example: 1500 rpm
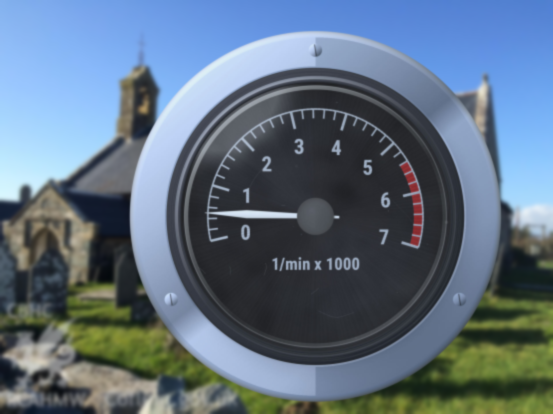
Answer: 500 rpm
